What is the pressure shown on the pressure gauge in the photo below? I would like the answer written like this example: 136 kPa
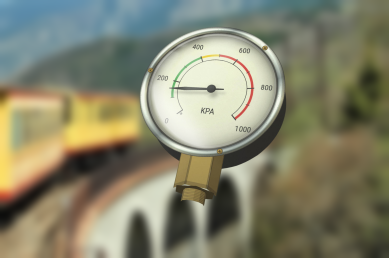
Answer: 150 kPa
